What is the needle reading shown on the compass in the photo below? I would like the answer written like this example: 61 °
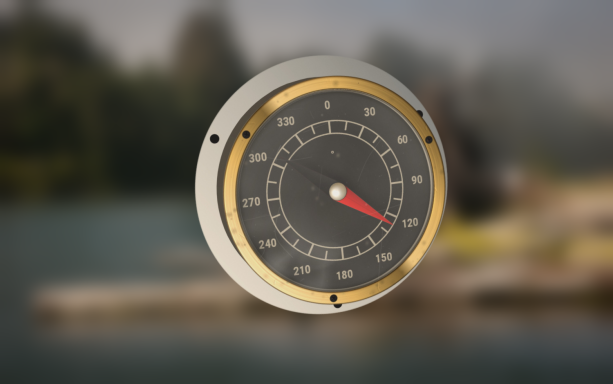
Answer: 127.5 °
